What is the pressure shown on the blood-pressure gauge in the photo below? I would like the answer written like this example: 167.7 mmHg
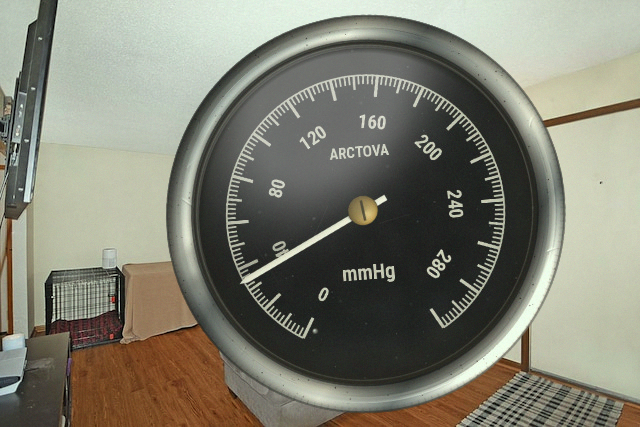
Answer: 34 mmHg
